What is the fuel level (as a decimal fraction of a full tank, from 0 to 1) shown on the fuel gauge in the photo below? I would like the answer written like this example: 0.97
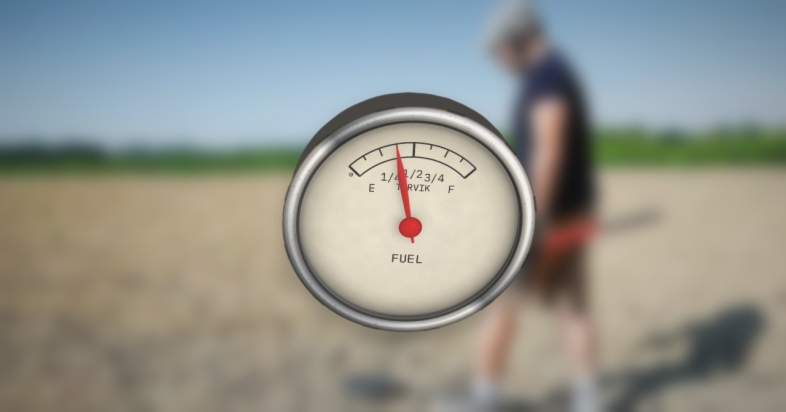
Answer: 0.375
